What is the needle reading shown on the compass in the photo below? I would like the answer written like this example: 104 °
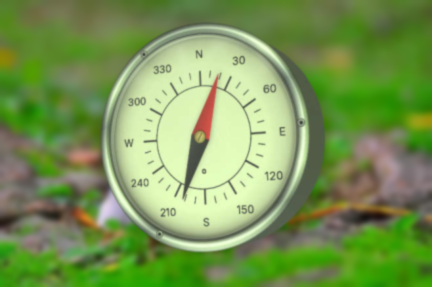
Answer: 20 °
